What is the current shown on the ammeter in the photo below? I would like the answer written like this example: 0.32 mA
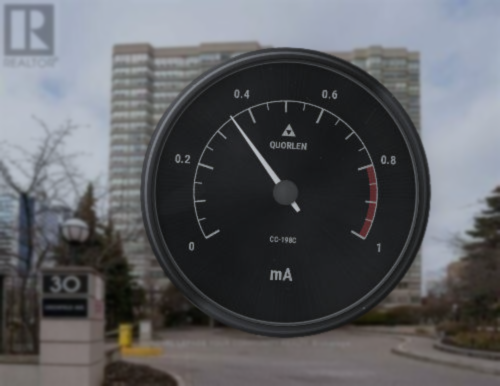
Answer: 0.35 mA
